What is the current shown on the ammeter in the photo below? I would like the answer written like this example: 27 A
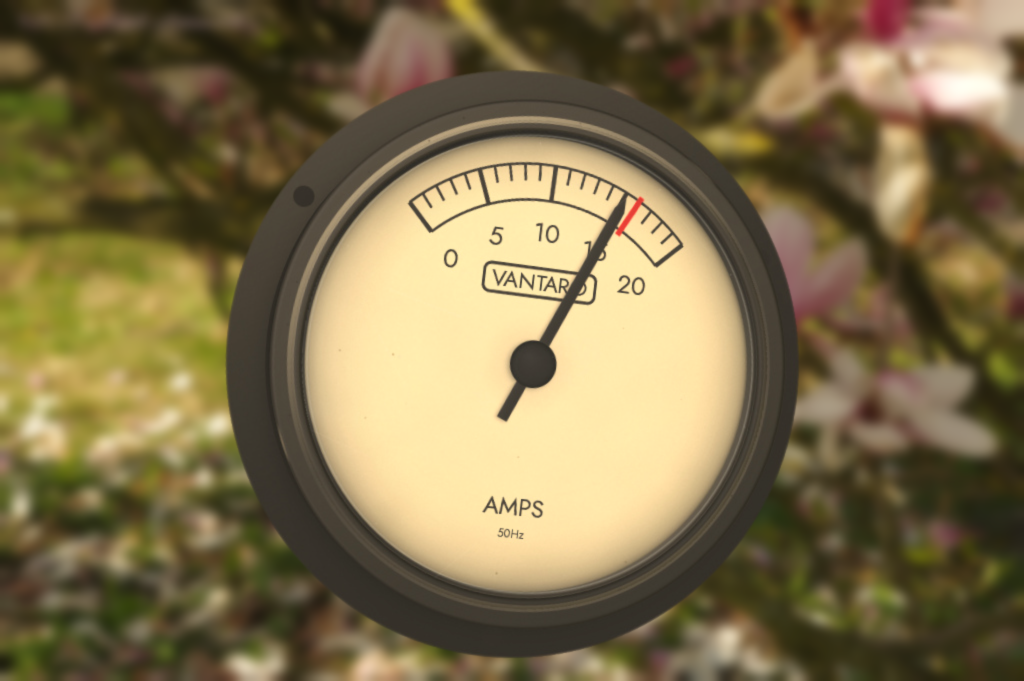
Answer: 15 A
